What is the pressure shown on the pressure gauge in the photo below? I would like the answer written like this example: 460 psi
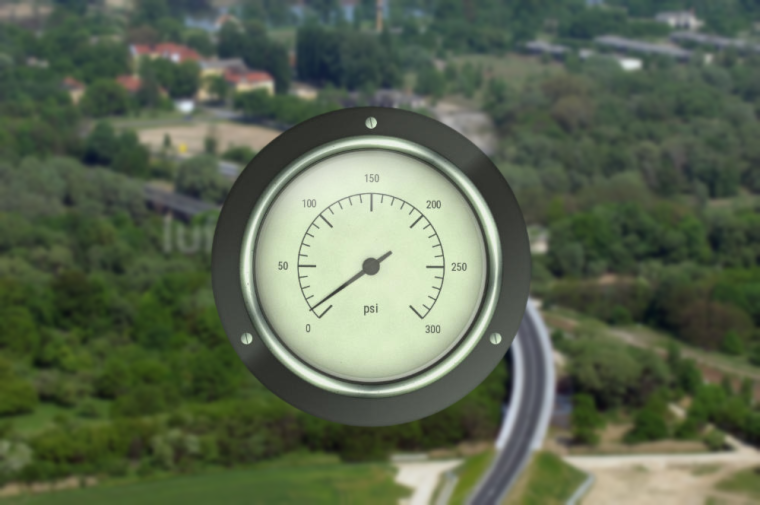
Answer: 10 psi
